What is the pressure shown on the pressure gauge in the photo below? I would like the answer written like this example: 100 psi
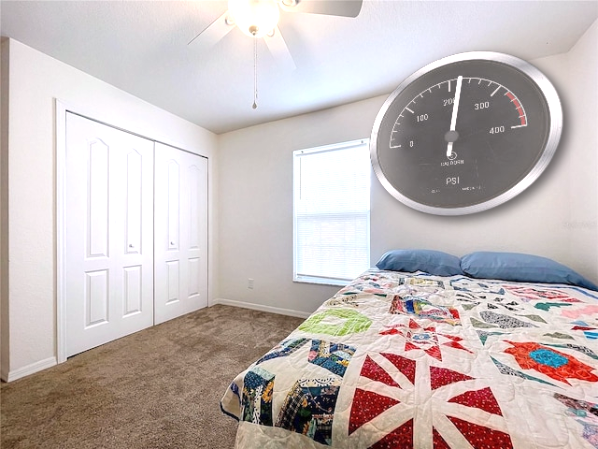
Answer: 220 psi
